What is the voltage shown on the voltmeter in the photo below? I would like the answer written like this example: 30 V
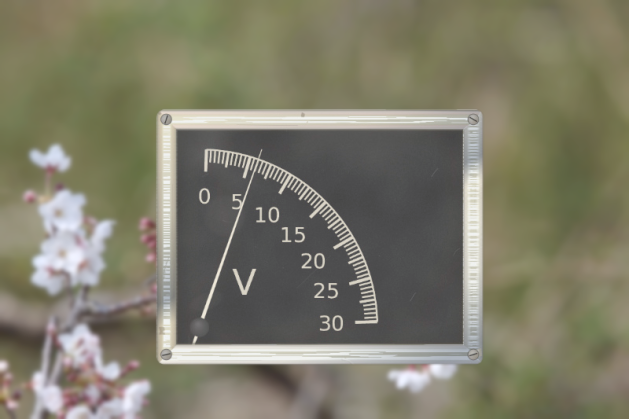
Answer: 6 V
